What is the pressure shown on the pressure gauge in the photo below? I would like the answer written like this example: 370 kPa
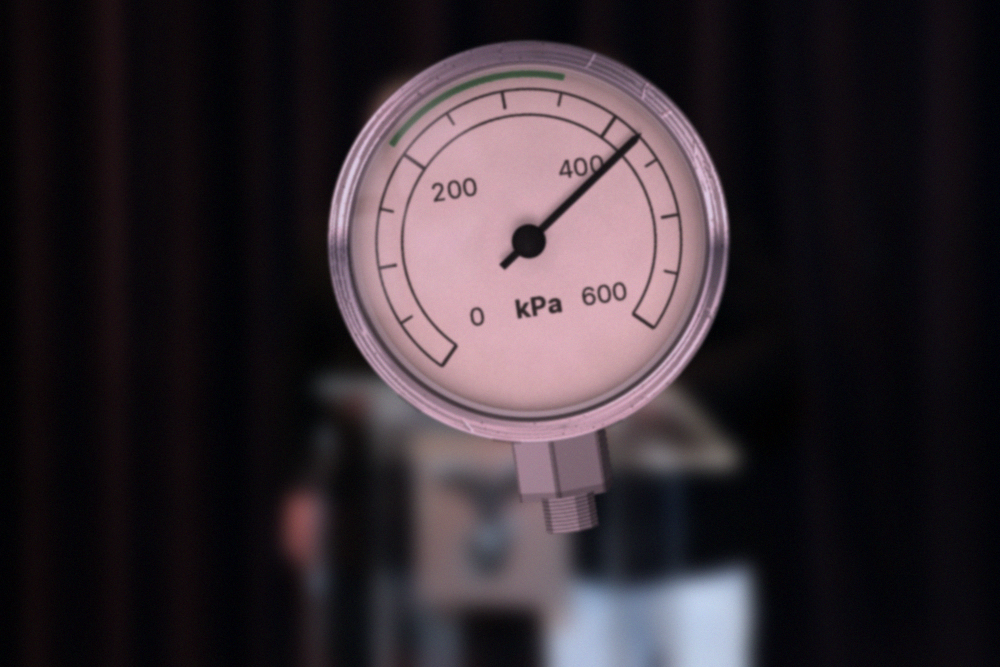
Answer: 425 kPa
